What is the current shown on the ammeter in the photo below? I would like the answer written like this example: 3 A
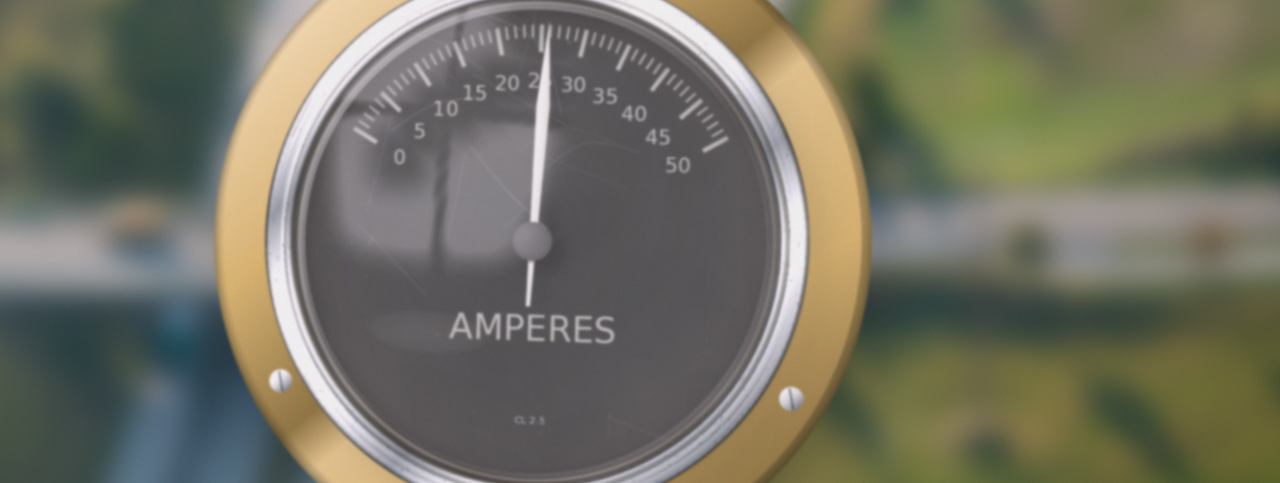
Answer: 26 A
